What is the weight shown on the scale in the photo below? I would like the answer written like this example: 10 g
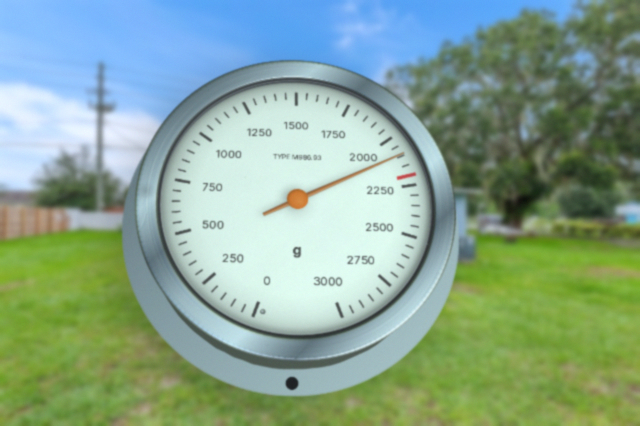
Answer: 2100 g
